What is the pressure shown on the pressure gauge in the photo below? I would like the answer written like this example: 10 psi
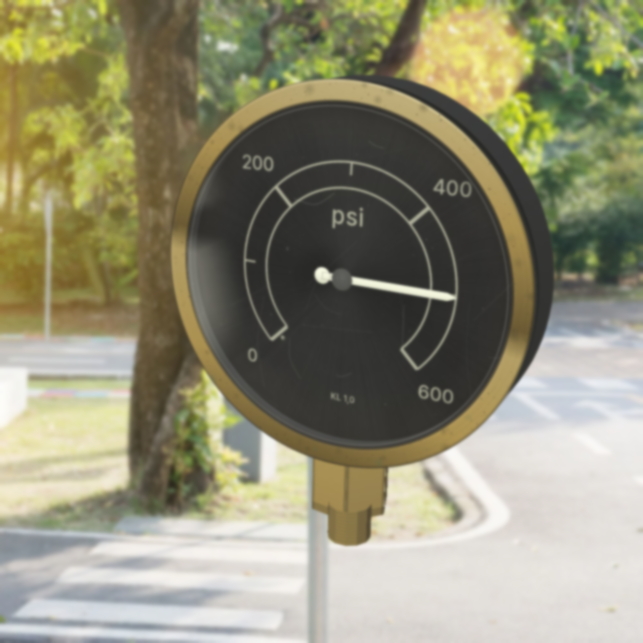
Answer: 500 psi
